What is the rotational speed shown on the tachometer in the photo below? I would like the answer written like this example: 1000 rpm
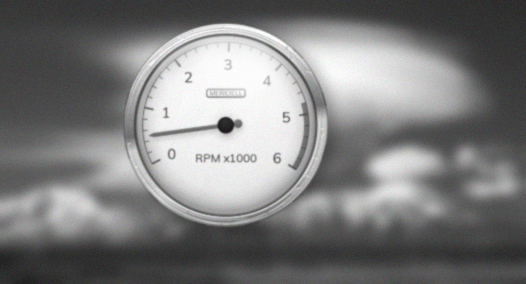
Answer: 500 rpm
